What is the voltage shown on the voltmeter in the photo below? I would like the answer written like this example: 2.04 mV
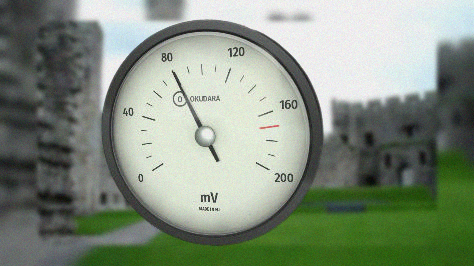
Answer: 80 mV
